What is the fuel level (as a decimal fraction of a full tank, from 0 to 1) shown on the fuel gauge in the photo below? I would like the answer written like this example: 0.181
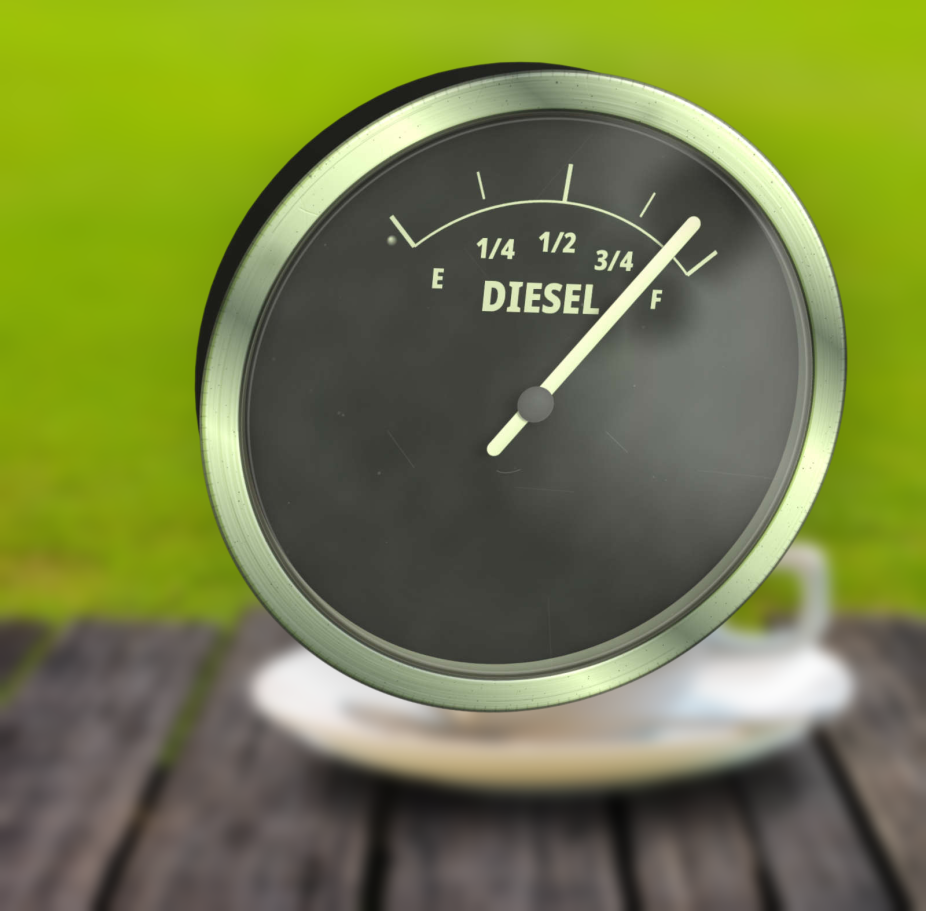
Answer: 0.875
